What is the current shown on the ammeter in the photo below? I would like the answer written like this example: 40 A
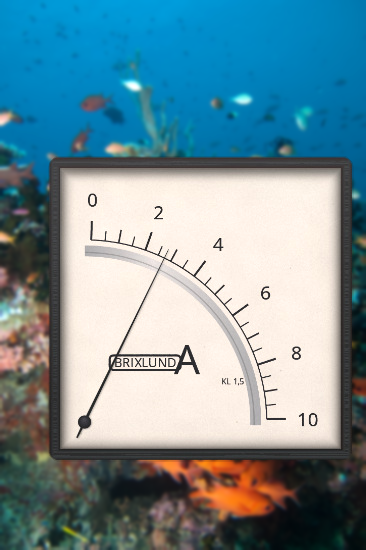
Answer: 2.75 A
